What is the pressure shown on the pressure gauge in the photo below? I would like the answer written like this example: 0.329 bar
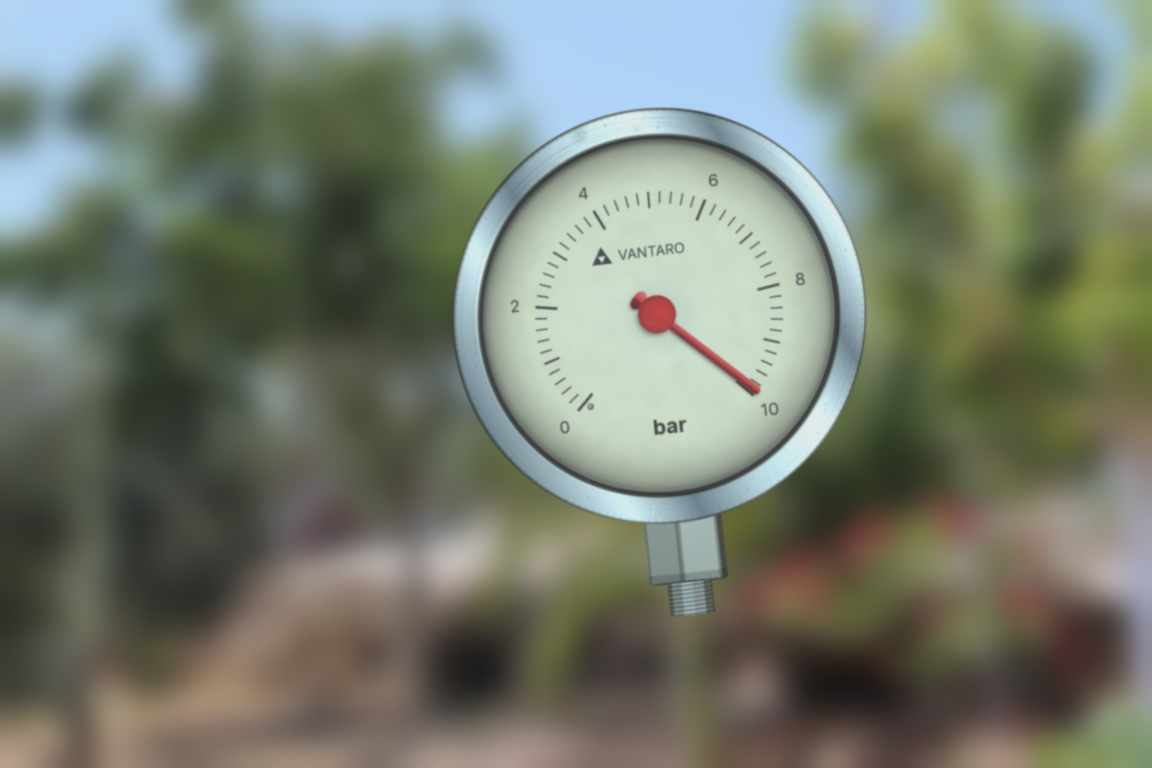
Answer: 9.9 bar
